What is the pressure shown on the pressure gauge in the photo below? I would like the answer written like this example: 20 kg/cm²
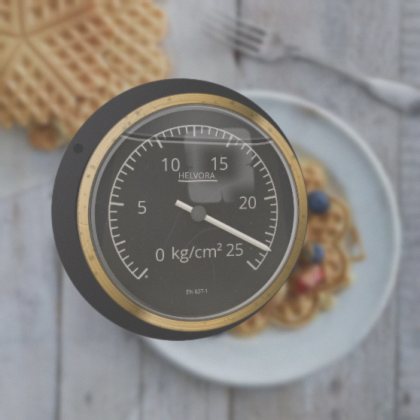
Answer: 23.5 kg/cm²
